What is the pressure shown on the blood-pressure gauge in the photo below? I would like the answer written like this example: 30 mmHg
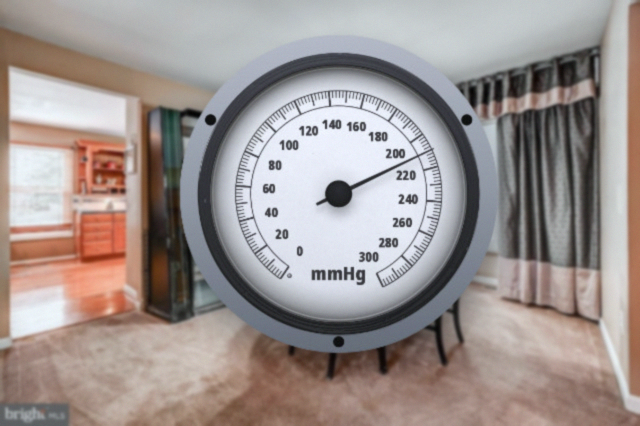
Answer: 210 mmHg
